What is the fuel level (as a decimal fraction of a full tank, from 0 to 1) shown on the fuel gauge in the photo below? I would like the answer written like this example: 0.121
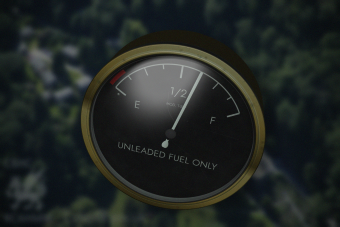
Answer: 0.625
